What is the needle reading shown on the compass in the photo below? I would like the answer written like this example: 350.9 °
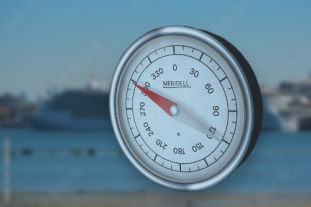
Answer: 300 °
